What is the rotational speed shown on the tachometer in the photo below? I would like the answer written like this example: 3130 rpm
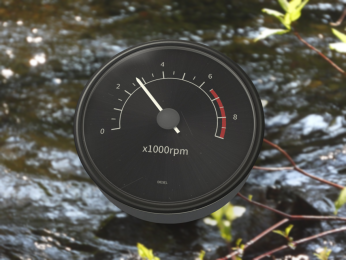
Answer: 2750 rpm
